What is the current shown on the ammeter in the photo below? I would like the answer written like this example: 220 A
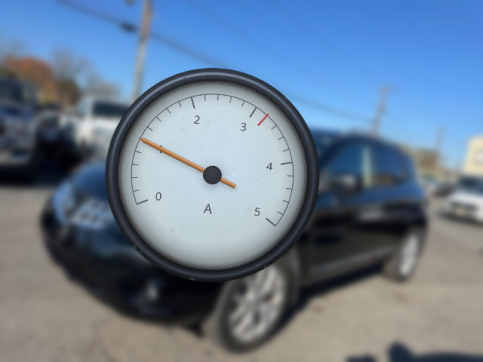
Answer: 1 A
